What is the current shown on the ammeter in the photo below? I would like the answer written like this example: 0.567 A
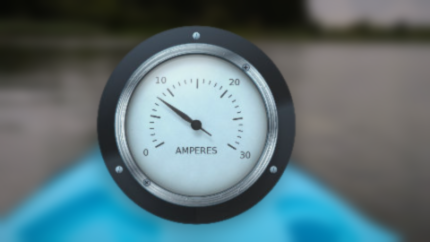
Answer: 8 A
